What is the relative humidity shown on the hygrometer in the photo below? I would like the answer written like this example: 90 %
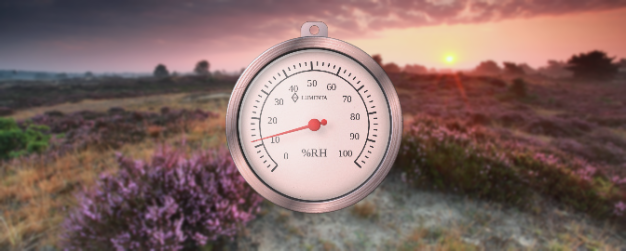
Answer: 12 %
